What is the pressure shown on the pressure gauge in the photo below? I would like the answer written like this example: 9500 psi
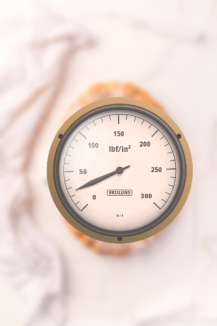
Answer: 25 psi
